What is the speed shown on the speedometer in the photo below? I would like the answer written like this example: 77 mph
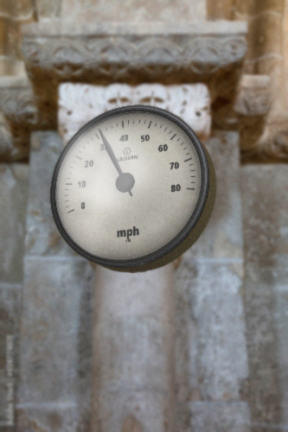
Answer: 32 mph
